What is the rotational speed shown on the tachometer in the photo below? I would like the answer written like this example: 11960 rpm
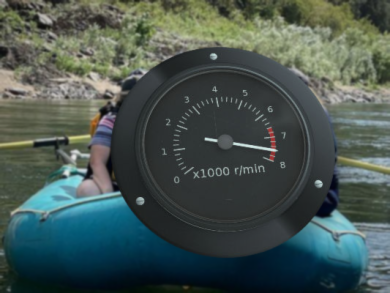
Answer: 7600 rpm
